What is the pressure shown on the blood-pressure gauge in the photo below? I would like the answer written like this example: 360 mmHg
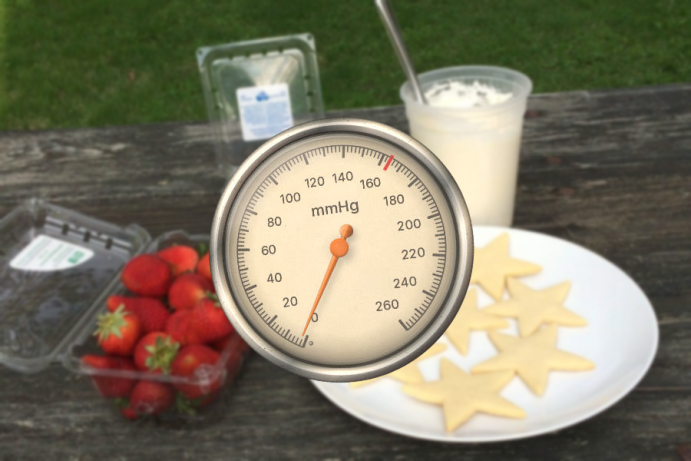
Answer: 2 mmHg
